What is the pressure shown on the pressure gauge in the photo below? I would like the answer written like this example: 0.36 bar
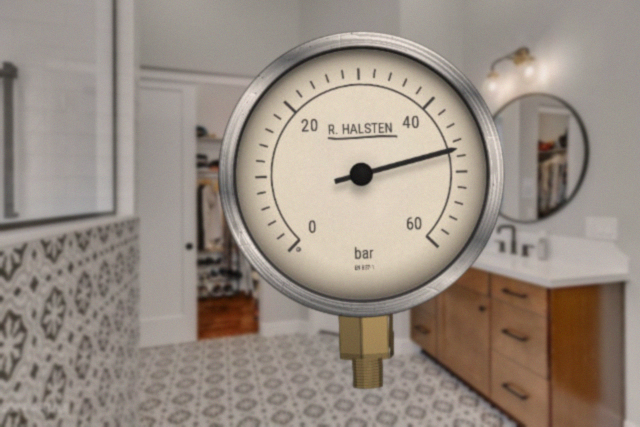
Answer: 47 bar
